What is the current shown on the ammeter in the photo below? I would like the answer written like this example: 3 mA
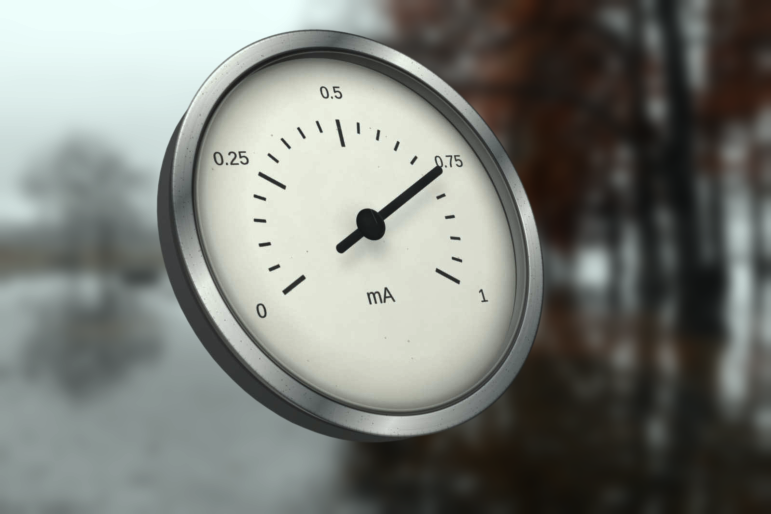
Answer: 0.75 mA
